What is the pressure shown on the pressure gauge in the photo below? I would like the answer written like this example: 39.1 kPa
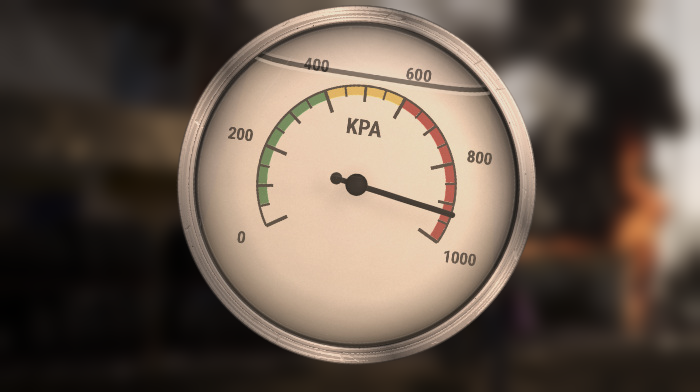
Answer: 925 kPa
